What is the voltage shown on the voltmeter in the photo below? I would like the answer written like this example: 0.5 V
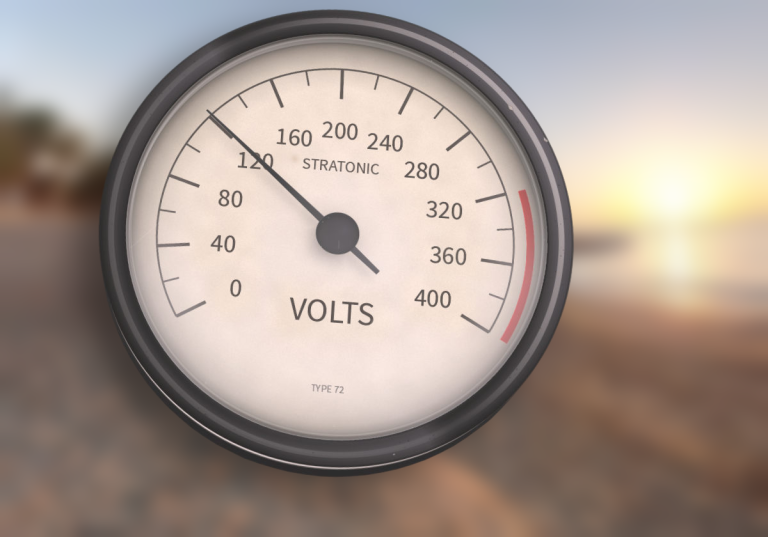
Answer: 120 V
